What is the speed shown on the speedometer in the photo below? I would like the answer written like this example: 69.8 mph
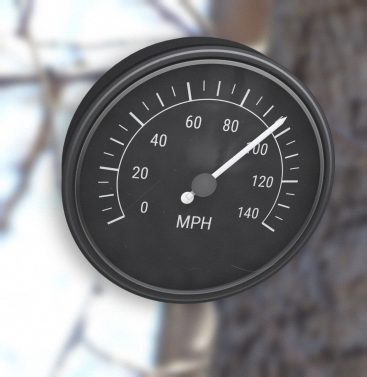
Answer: 95 mph
